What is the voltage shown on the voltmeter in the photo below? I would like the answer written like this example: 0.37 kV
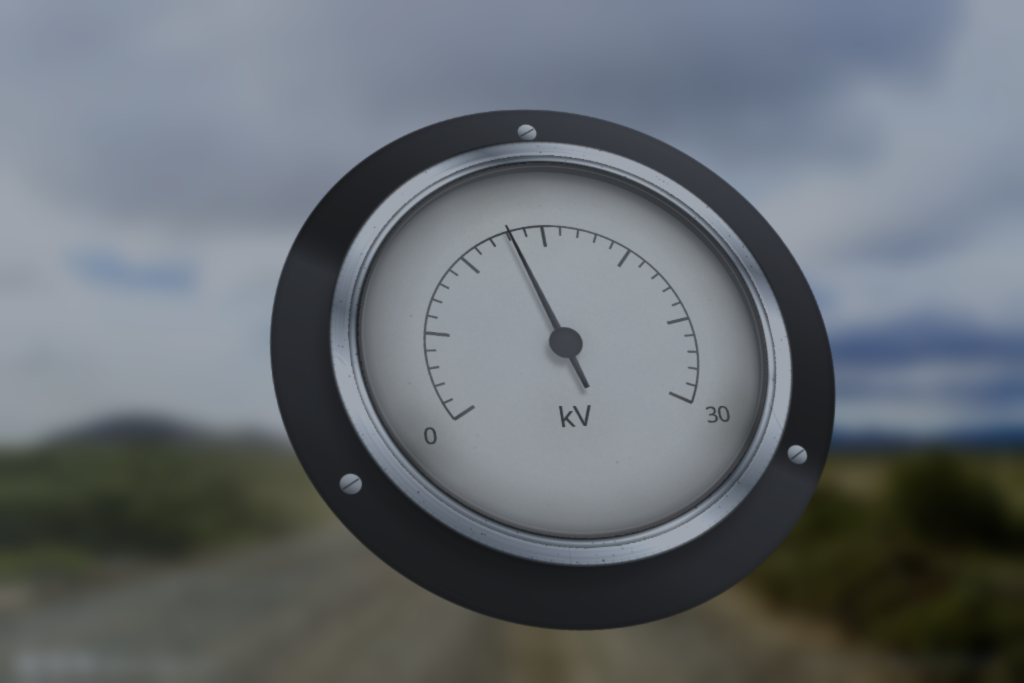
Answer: 13 kV
